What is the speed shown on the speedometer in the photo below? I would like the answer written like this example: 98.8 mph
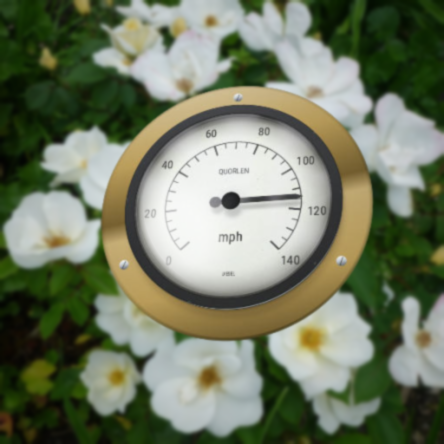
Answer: 115 mph
